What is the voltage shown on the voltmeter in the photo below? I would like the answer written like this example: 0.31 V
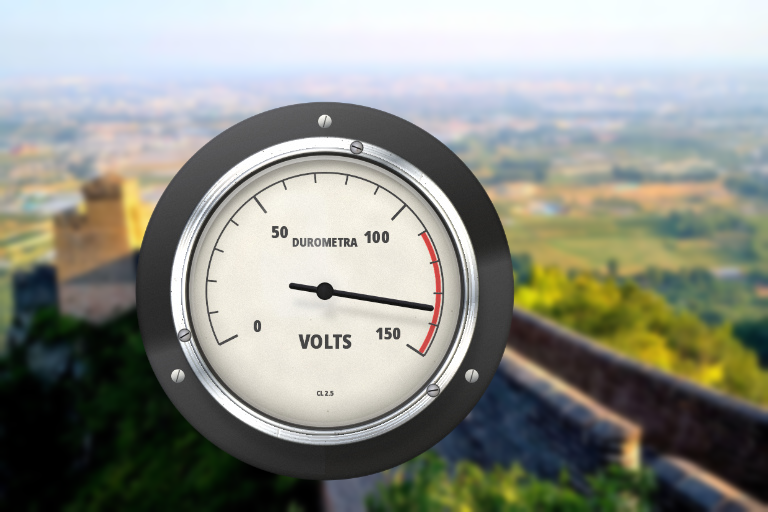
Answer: 135 V
